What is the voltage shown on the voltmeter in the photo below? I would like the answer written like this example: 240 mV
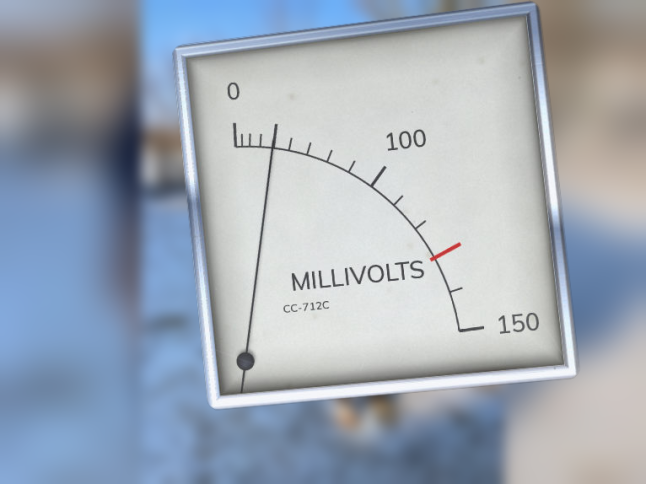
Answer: 50 mV
